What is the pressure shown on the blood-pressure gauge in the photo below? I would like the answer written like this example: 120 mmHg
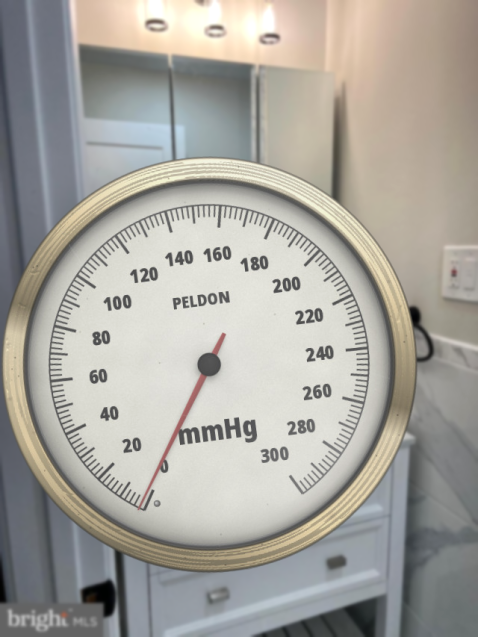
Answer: 2 mmHg
